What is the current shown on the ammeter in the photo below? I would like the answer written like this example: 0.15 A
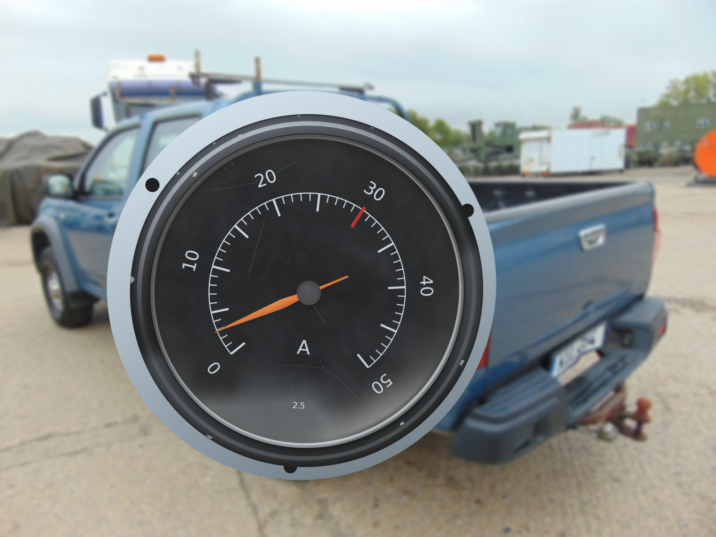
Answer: 3 A
